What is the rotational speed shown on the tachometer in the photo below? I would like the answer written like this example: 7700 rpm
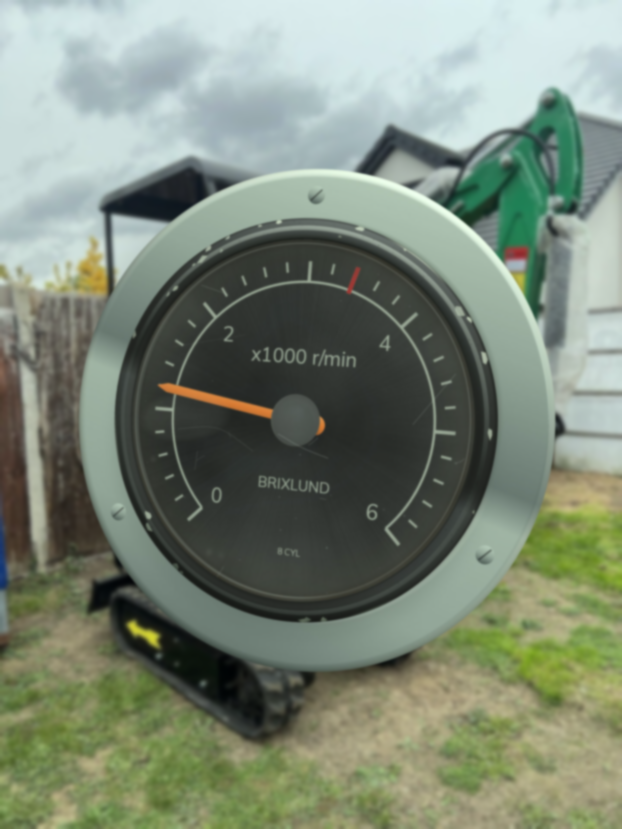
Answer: 1200 rpm
